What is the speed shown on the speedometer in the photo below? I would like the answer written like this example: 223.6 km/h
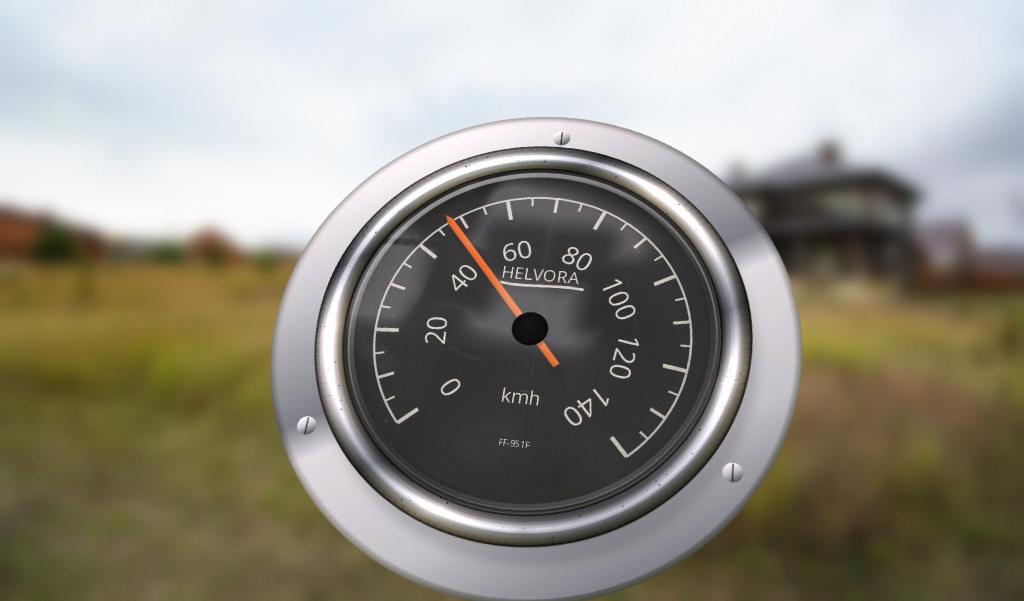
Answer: 47.5 km/h
